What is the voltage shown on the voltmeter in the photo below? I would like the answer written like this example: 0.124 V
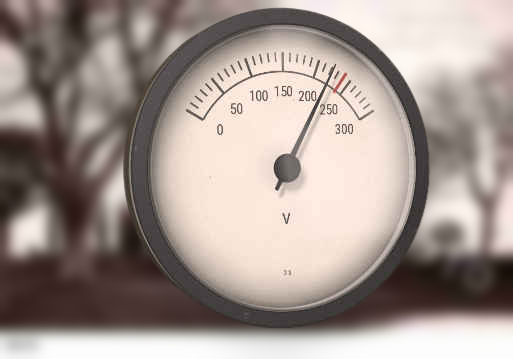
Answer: 220 V
